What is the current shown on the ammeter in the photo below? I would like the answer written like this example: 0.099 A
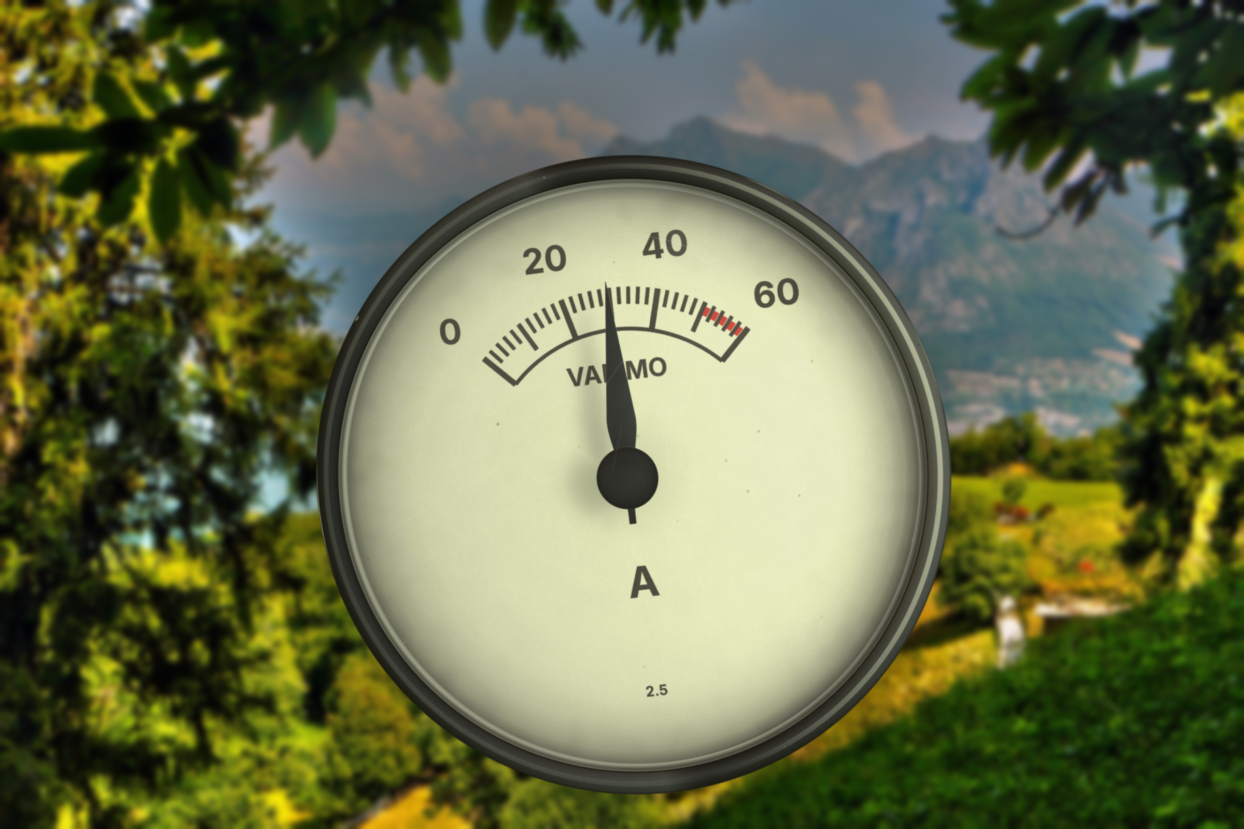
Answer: 30 A
